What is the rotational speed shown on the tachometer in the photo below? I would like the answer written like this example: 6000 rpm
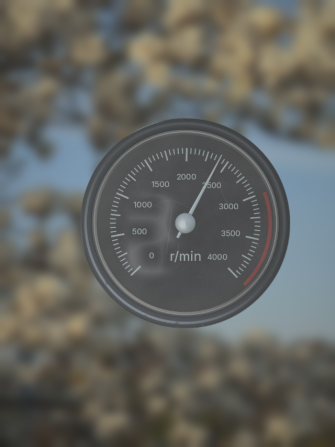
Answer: 2400 rpm
